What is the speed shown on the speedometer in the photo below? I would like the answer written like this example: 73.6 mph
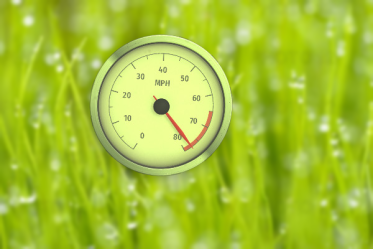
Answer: 77.5 mph
